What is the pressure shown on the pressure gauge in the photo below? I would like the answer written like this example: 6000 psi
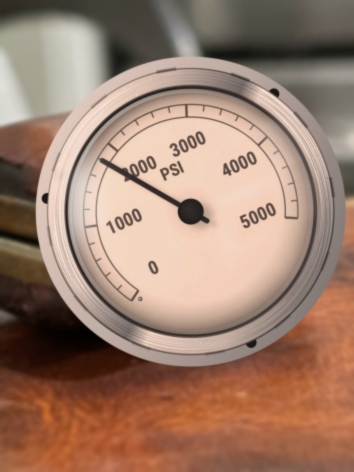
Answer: 1800 psi
